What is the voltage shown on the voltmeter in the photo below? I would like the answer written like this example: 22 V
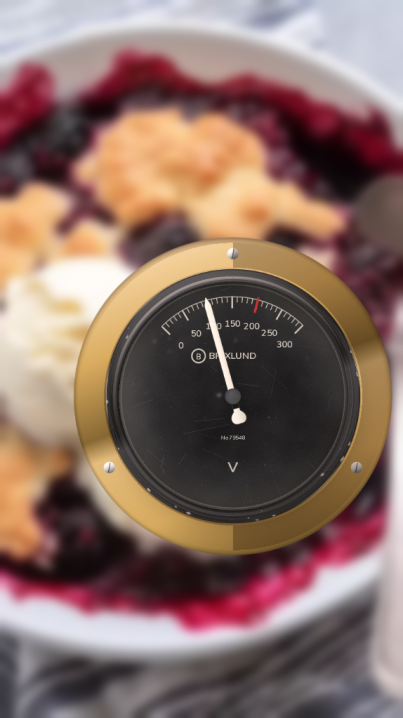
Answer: 100 V
